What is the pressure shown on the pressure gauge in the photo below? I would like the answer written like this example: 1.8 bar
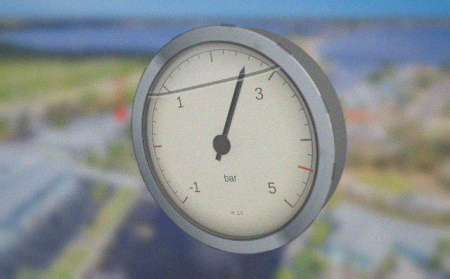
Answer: 2.6 bar
